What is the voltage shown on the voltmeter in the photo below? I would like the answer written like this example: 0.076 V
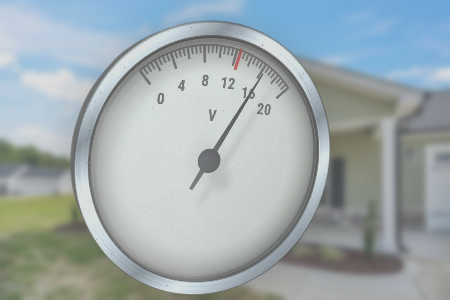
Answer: 16 V
